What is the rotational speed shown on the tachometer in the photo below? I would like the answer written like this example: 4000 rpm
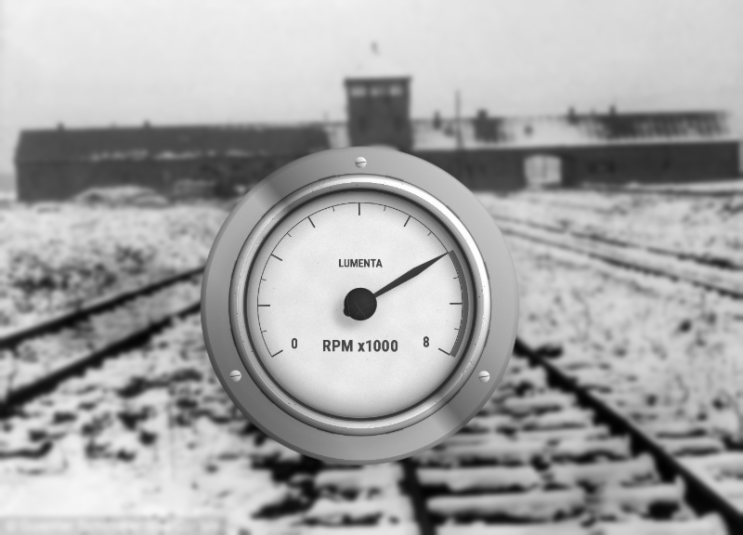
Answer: 6000 rpm
